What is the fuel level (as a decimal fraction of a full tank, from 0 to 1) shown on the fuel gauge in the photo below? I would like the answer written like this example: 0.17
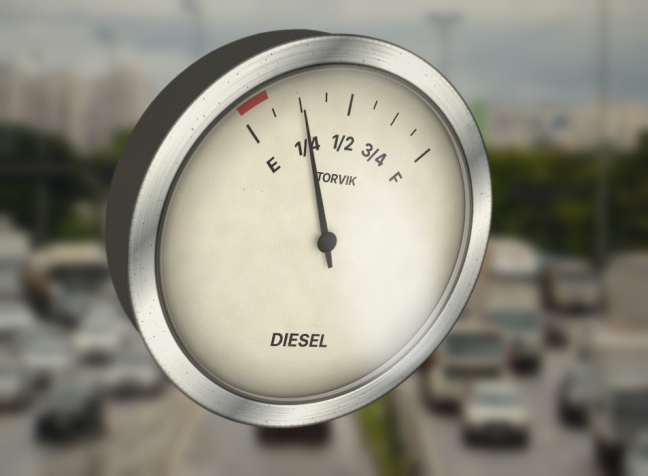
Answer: 0.25
